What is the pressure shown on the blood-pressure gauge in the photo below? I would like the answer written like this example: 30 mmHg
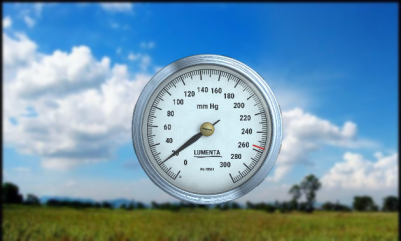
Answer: 20 mmHg
